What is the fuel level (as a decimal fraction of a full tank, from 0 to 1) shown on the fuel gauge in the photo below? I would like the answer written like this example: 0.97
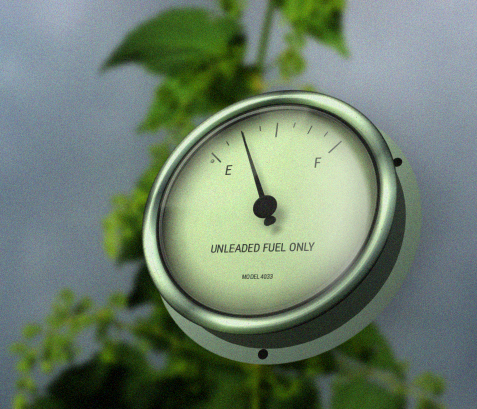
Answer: 0.25
